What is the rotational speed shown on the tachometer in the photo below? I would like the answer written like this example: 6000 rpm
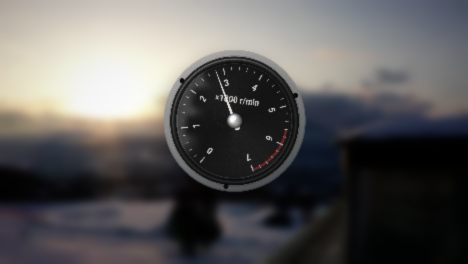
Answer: 2800 rpm
